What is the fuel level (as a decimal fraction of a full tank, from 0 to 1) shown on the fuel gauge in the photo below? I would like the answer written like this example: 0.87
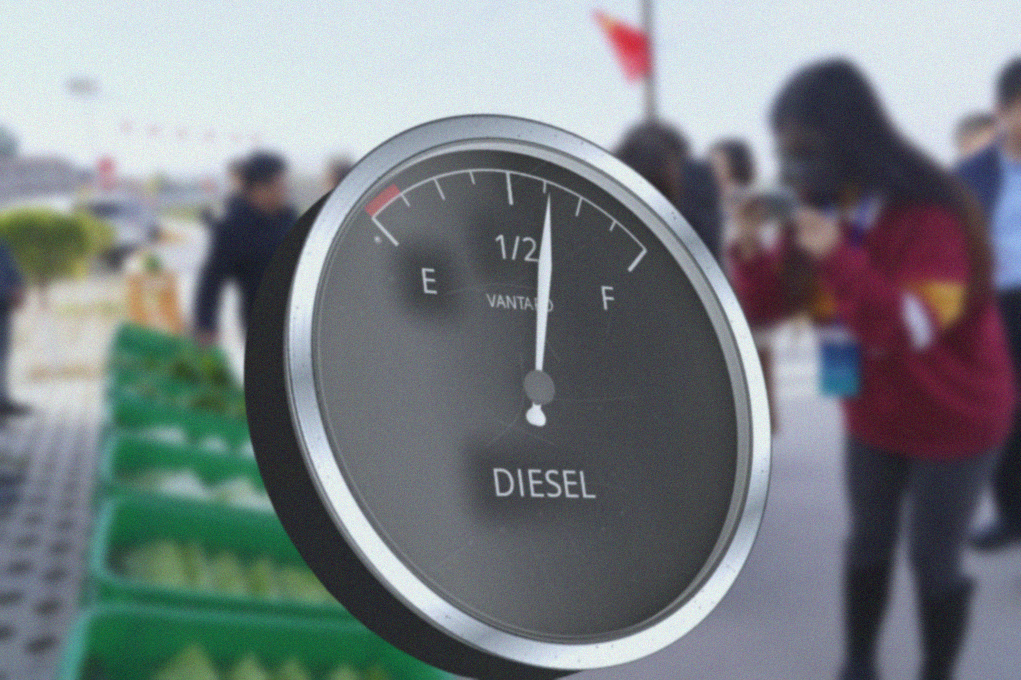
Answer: 0.625
